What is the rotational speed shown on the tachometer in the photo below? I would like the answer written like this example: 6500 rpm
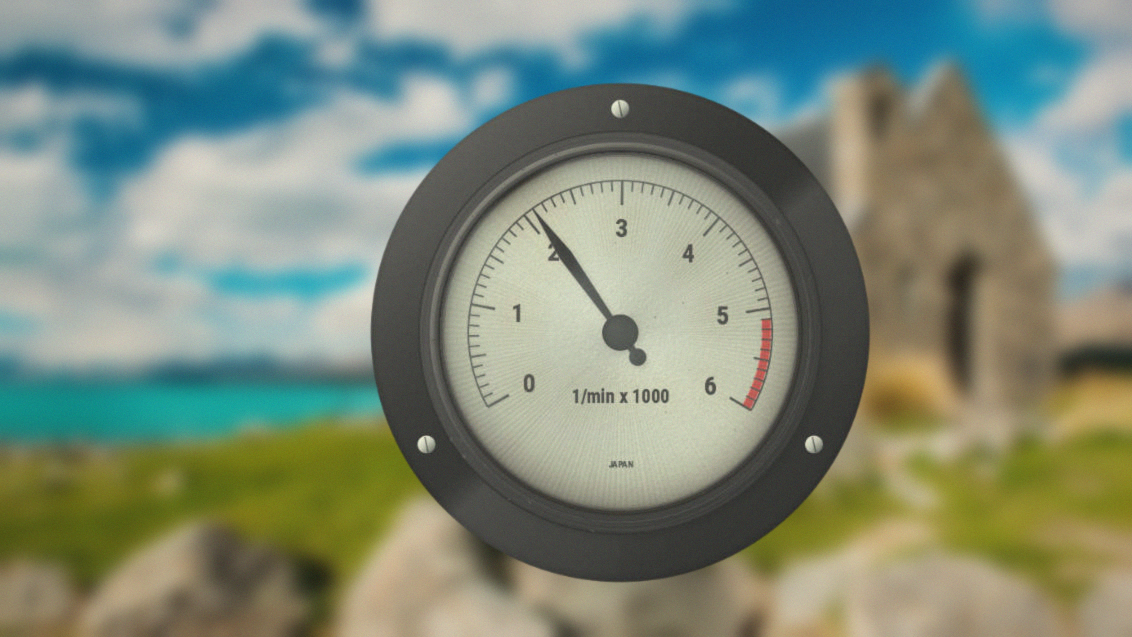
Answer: 2100 rpm
